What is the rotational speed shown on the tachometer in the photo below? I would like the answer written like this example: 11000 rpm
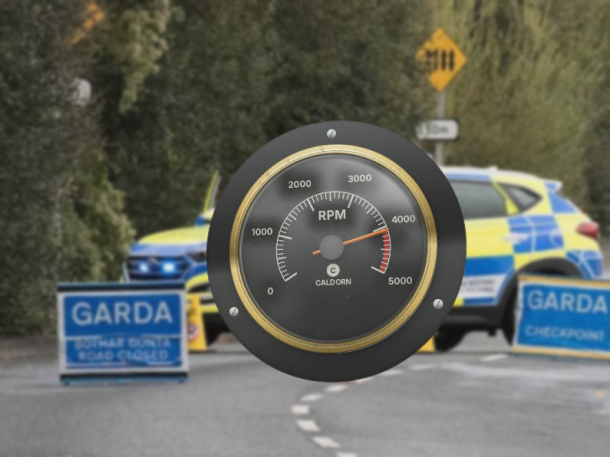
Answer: 4100 rpm
